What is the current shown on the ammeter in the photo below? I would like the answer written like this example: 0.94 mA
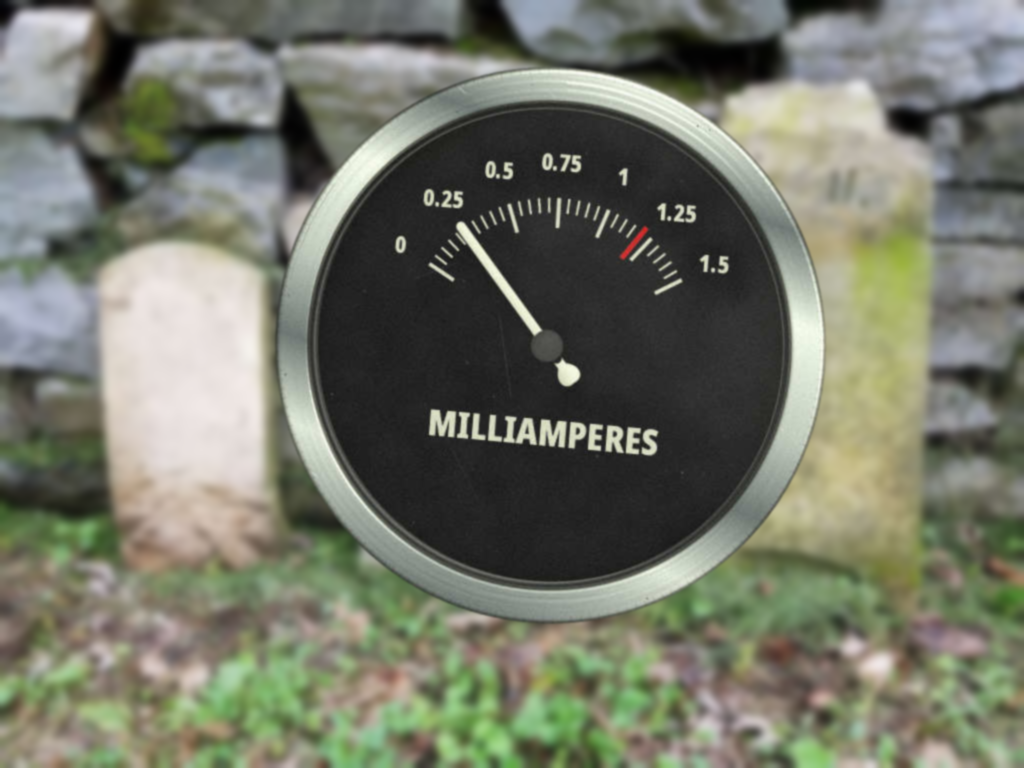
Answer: 0.25 mA
